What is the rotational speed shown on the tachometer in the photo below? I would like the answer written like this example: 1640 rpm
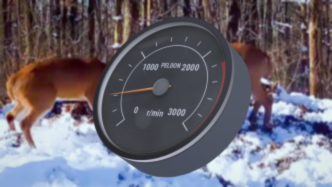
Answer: 400 rpm
